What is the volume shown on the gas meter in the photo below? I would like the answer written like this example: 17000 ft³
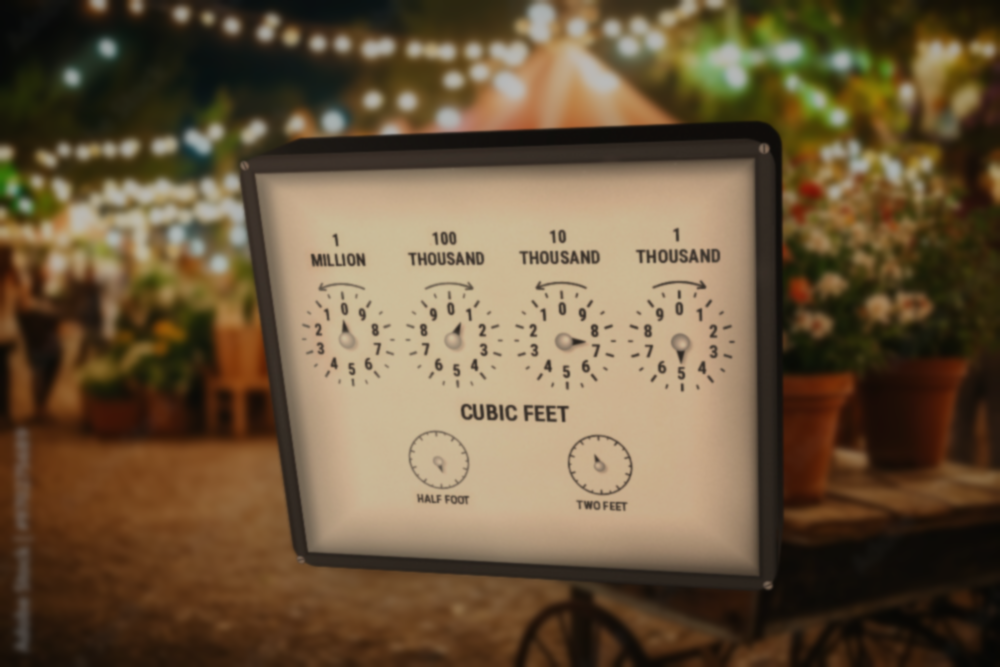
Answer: 7500 ft³
